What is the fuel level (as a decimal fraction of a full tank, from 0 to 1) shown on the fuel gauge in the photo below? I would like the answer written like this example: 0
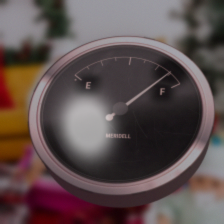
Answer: 0.875
